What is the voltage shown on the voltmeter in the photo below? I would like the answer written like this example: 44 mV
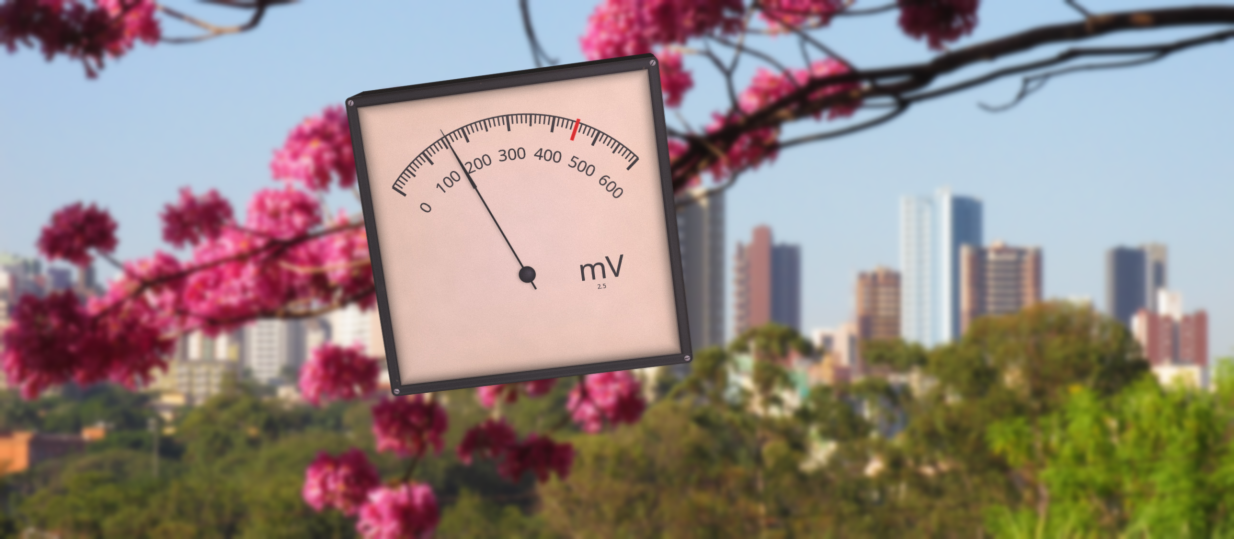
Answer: 160 mV
